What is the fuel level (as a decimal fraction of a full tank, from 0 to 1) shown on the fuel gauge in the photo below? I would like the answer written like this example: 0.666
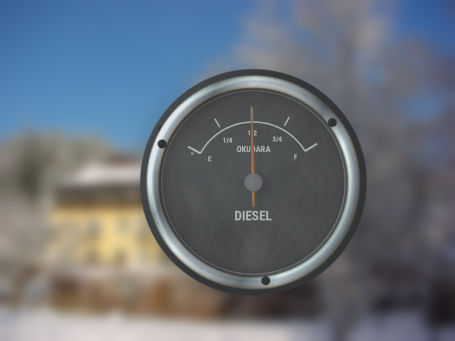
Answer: 0.5
